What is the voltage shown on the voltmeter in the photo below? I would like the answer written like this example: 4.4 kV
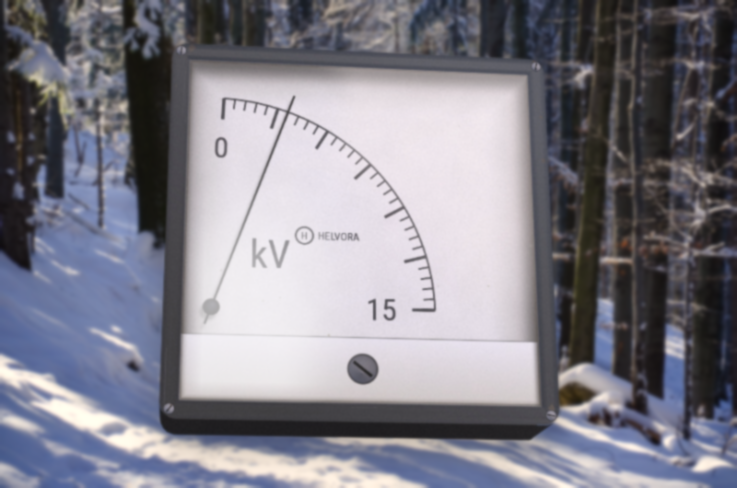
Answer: 3 kV
